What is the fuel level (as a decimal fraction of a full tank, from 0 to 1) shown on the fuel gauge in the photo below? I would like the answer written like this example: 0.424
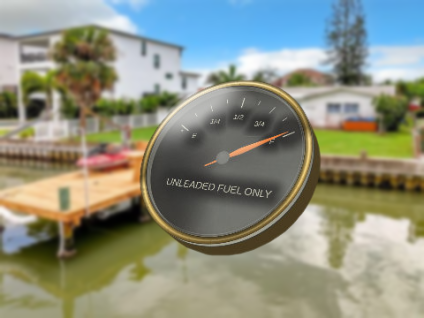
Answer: 1
